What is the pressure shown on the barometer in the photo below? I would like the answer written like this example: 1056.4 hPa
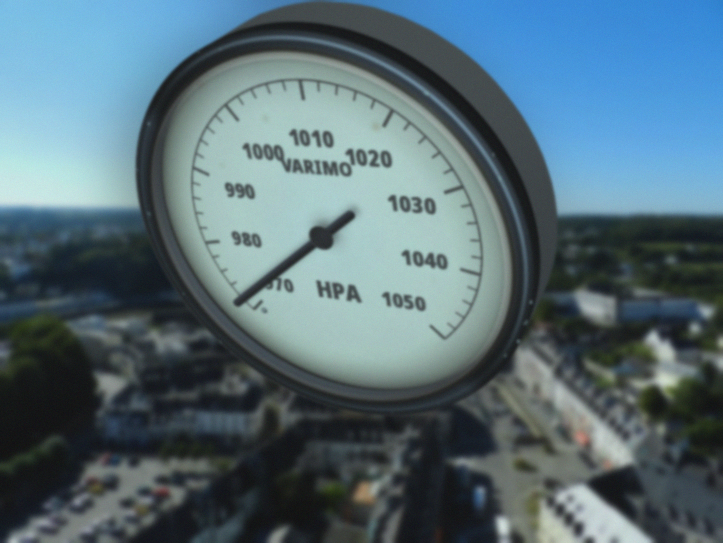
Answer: 972 hPa
